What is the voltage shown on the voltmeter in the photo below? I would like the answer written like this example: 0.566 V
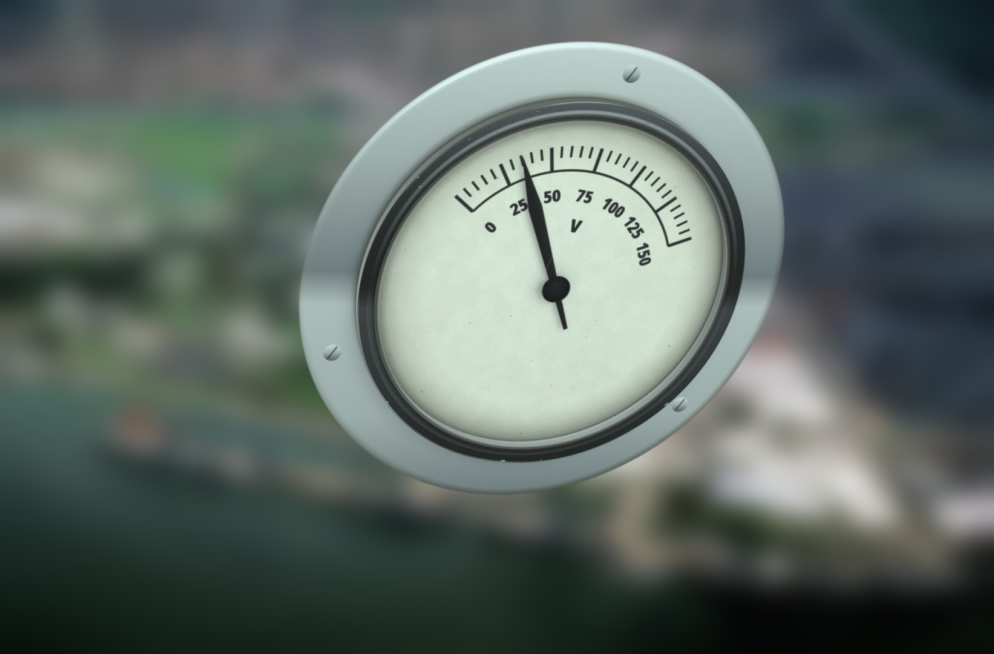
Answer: 35 V
